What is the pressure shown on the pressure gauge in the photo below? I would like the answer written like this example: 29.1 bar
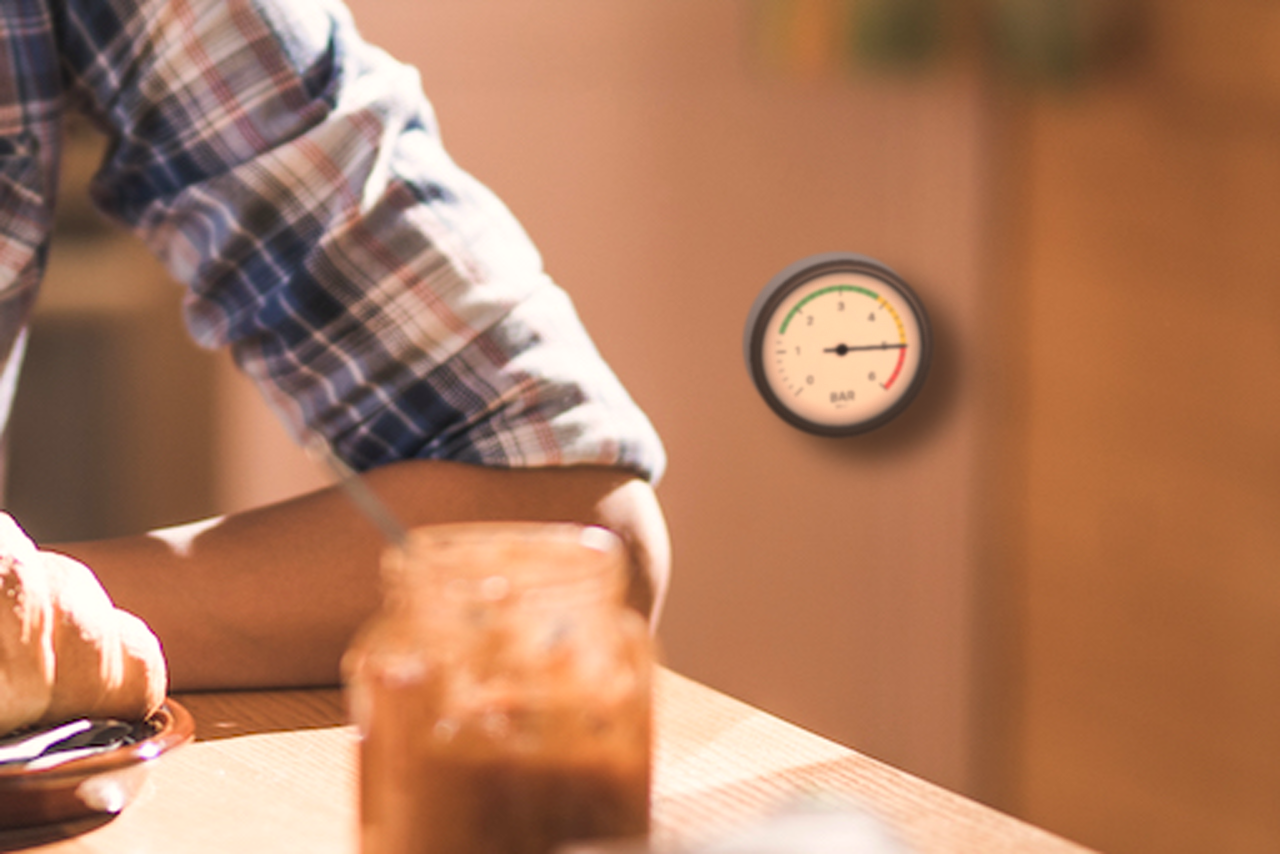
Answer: 5 bar
